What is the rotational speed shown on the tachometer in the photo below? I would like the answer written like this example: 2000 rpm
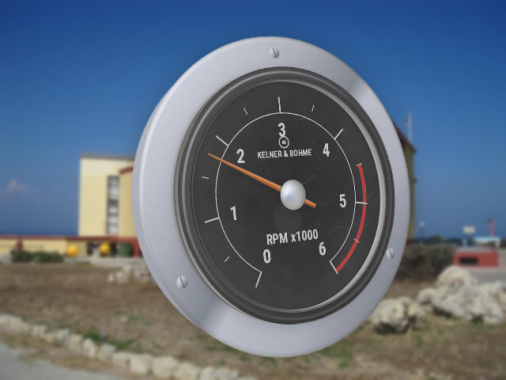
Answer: 1750 rpm
